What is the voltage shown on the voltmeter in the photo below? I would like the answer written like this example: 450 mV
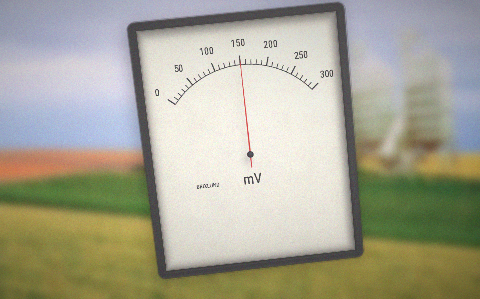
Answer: 150 mV
